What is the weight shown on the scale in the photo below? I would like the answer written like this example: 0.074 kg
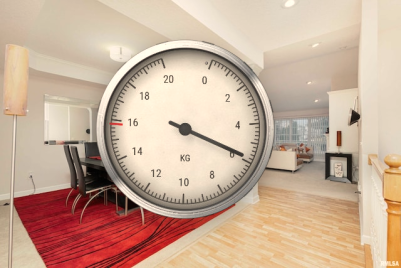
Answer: 5.8 kg
